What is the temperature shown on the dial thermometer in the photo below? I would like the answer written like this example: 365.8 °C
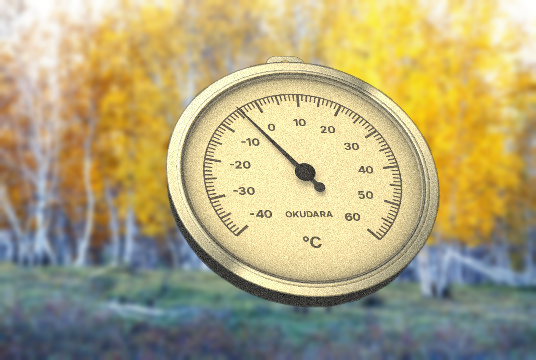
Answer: -5 °C
